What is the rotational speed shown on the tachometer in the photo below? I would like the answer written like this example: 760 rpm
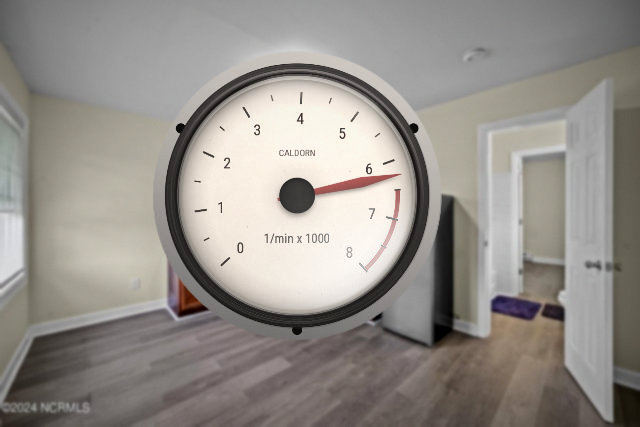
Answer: 6250 rpm
